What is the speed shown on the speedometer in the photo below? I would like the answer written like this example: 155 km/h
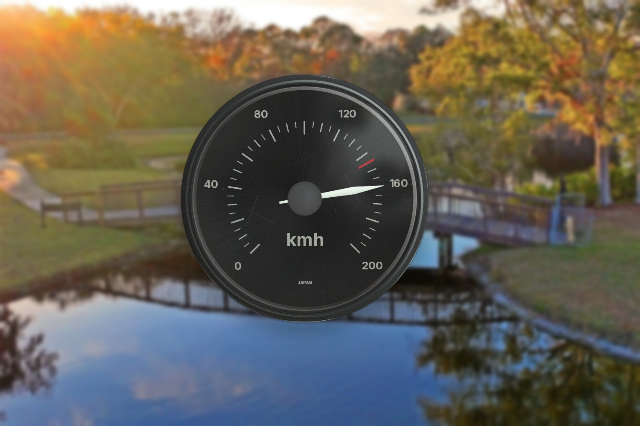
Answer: 160 km/h
